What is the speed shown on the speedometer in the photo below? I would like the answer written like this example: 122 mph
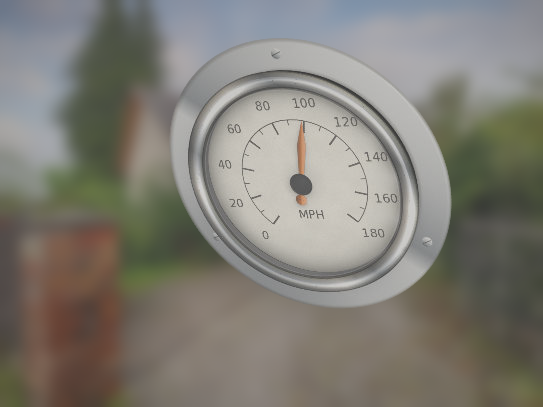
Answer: 100 mph
